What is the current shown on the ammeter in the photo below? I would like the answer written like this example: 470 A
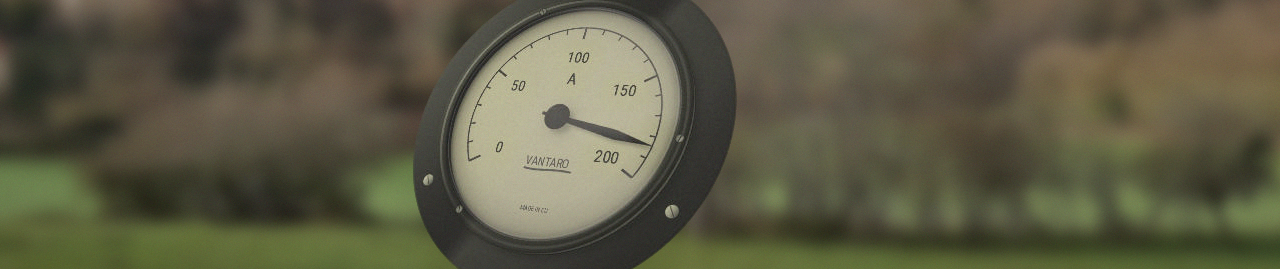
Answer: 185 A
